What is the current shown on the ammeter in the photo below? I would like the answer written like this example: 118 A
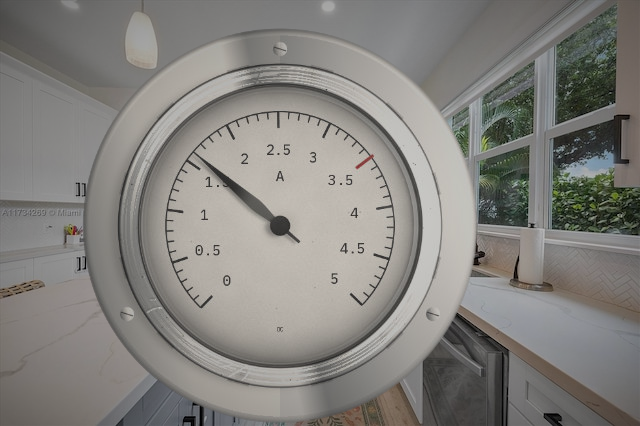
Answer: 1.6 A
